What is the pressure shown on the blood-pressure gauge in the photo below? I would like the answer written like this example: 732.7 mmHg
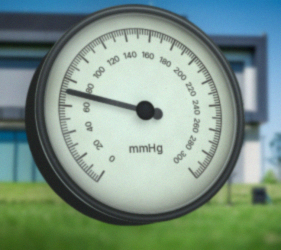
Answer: 70 mmHg
